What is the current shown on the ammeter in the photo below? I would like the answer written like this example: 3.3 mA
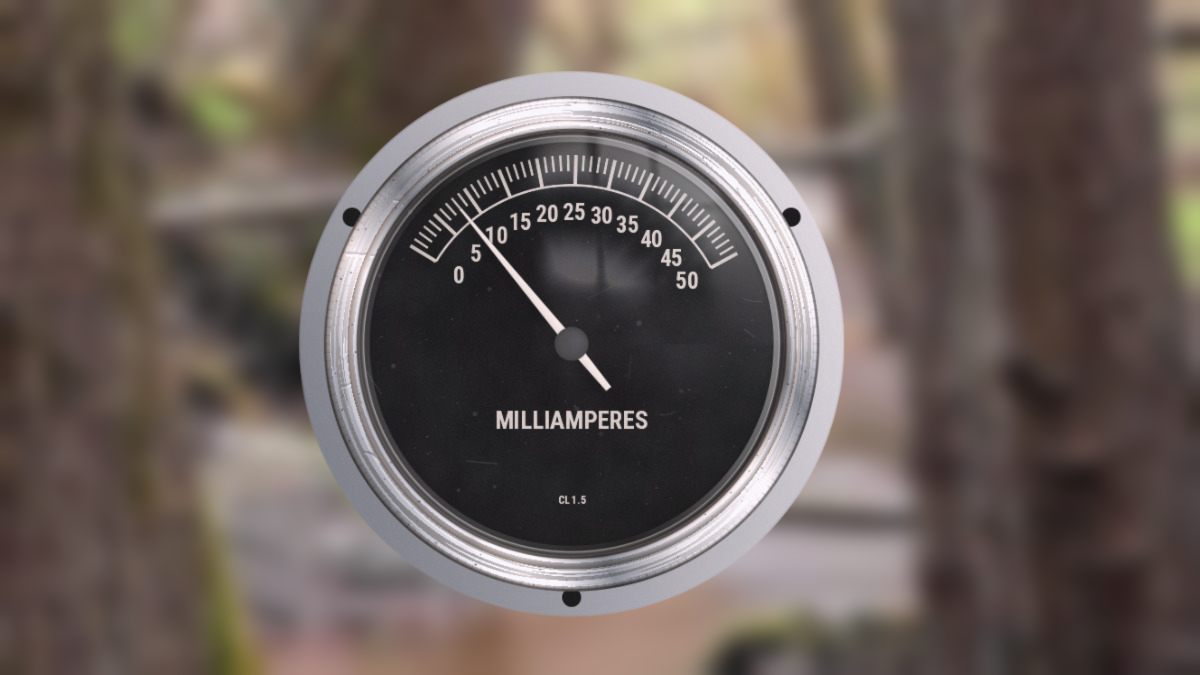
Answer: 8 mA
